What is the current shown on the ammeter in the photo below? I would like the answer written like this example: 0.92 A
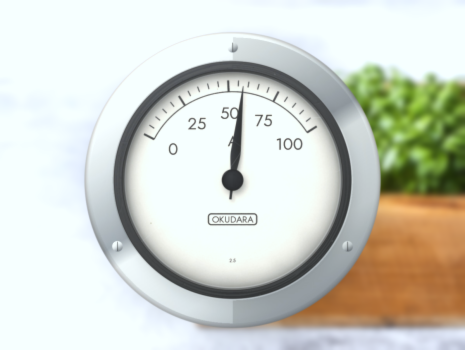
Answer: 57.5 A
